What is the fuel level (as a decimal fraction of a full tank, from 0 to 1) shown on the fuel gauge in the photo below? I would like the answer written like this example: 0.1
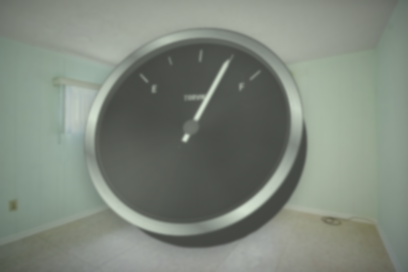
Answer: 0.75
